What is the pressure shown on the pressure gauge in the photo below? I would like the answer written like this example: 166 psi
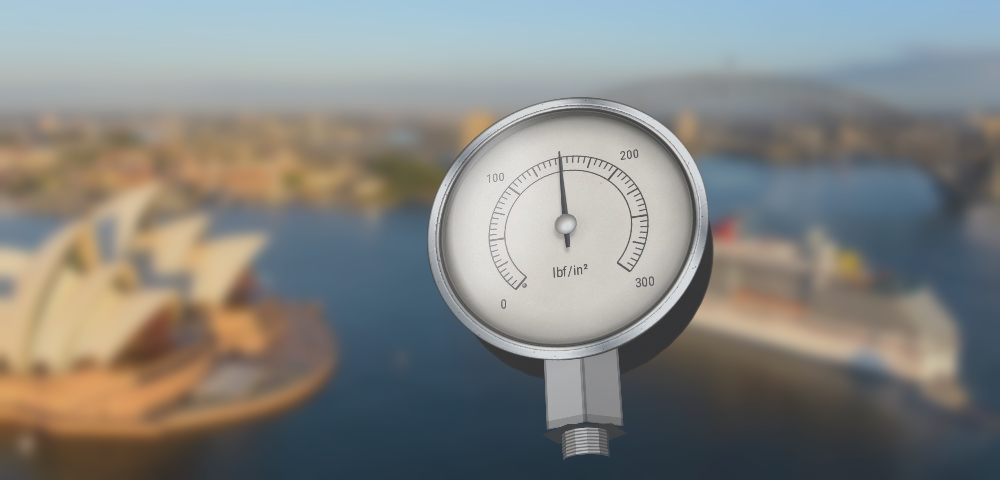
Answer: 150 psi
